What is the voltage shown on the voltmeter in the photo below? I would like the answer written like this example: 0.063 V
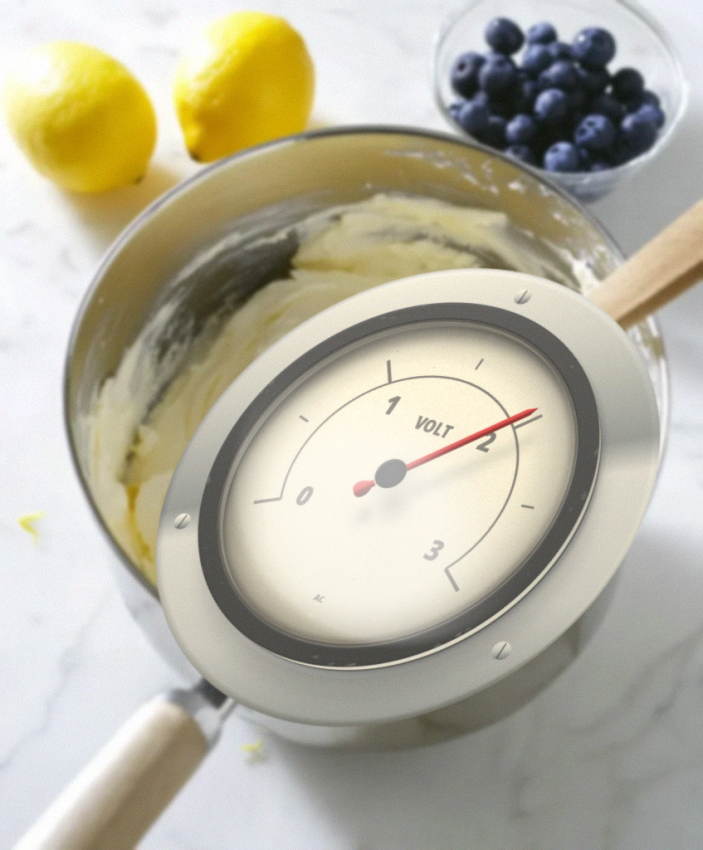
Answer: 2 V
